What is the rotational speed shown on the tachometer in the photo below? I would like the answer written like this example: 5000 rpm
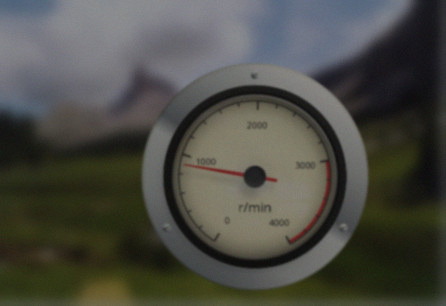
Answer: 900 rpm
